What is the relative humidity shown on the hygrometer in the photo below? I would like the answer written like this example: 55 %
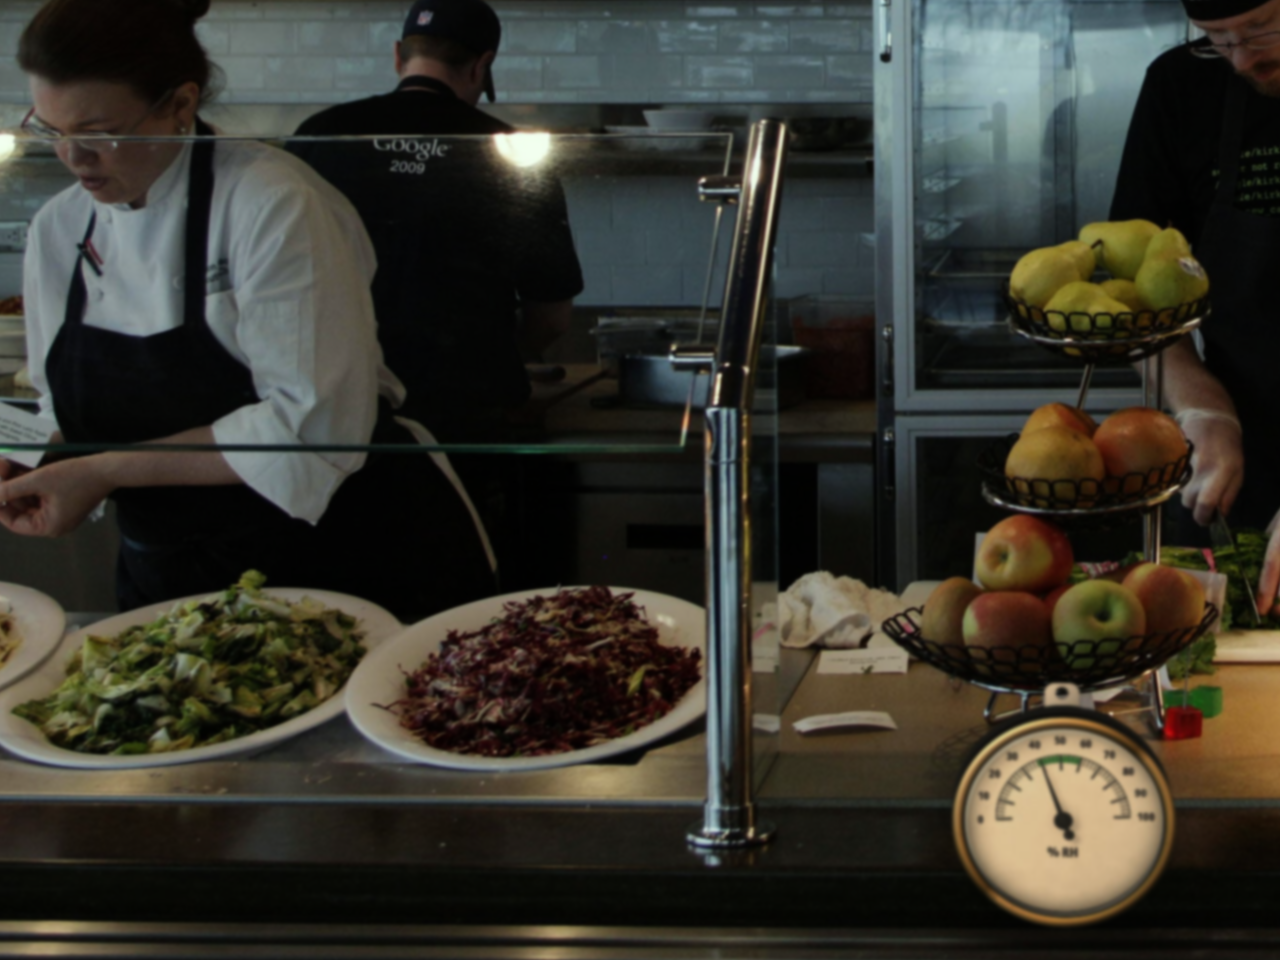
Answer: 40 %
